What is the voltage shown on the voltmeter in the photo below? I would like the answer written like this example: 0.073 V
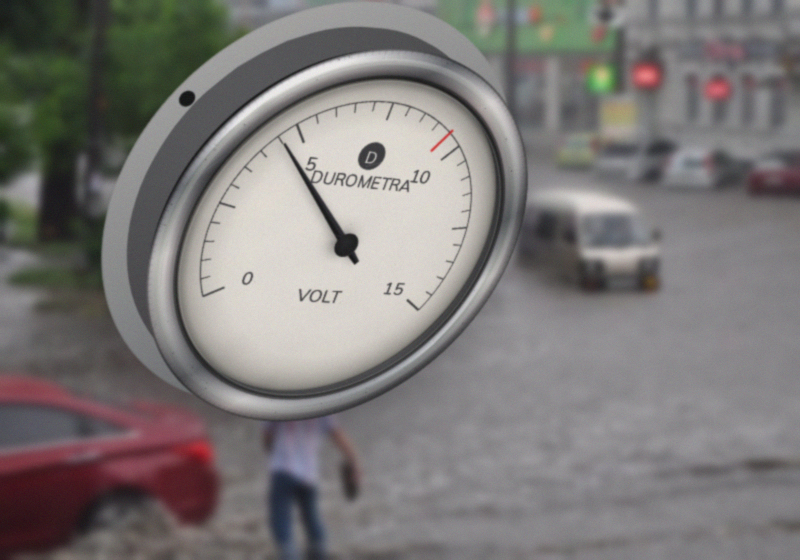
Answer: 4.5 V
